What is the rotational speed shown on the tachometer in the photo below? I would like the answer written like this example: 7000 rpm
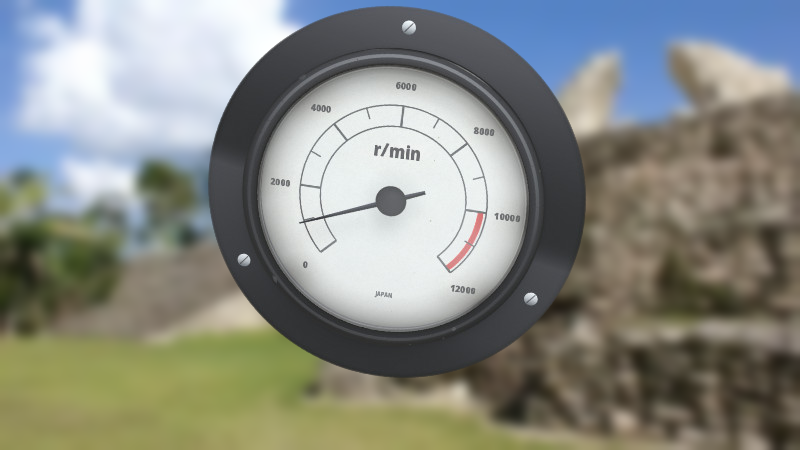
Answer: 1000 rpm
